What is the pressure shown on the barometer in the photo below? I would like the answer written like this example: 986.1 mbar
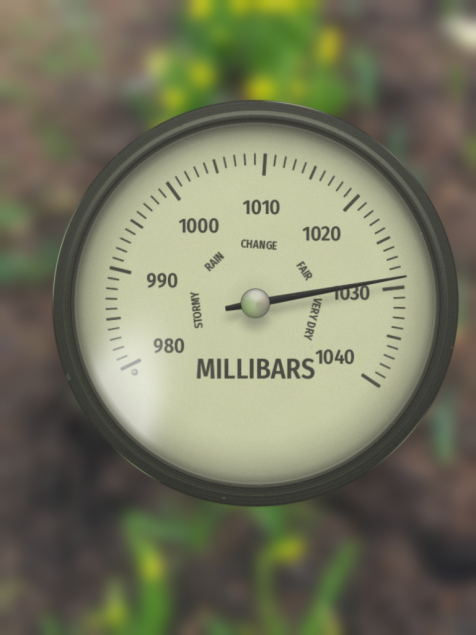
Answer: 1029 mbar
